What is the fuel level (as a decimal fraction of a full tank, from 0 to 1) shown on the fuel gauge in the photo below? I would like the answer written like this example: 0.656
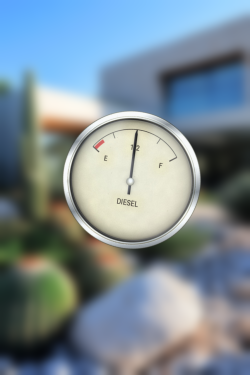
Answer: 0.5
